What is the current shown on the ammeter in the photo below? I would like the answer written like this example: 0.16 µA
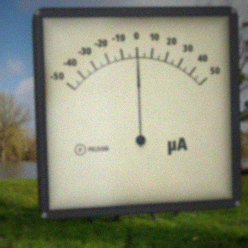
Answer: 0 µA
